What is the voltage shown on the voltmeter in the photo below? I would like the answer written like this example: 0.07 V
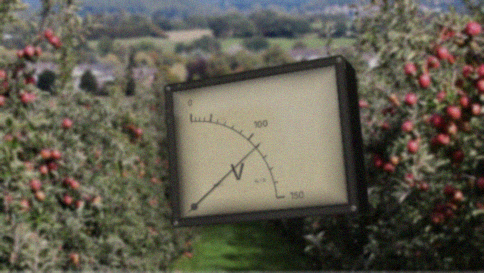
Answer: 110 V
